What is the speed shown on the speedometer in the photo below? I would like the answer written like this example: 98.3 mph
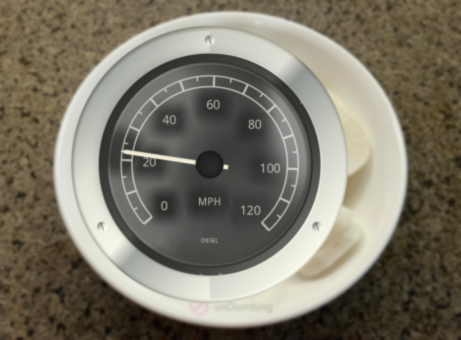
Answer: 22.5 mph
